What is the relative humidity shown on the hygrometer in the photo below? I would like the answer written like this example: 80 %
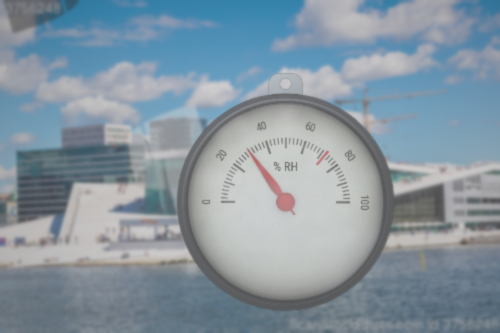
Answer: 30 %
